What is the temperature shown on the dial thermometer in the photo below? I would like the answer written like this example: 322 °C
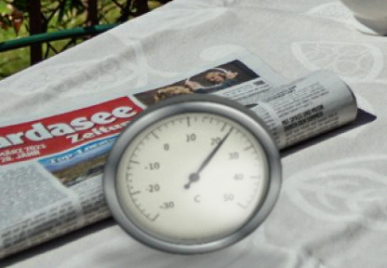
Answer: 22 °C
